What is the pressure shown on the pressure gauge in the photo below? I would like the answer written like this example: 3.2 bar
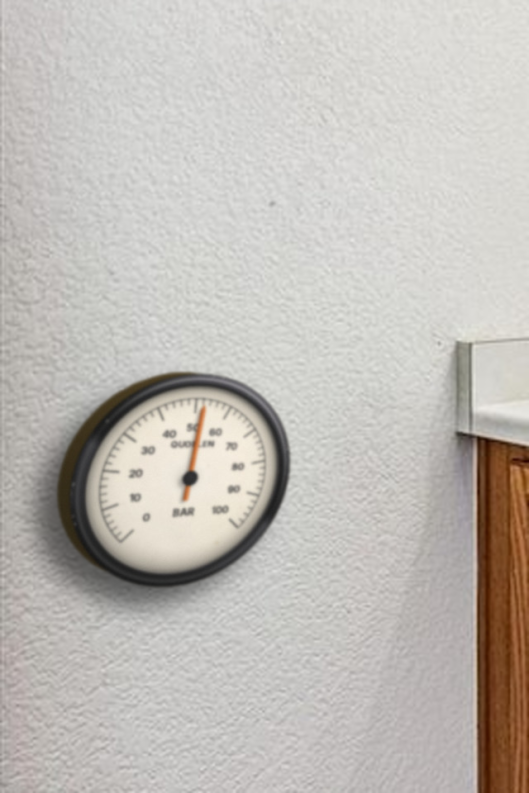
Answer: 52 bar
